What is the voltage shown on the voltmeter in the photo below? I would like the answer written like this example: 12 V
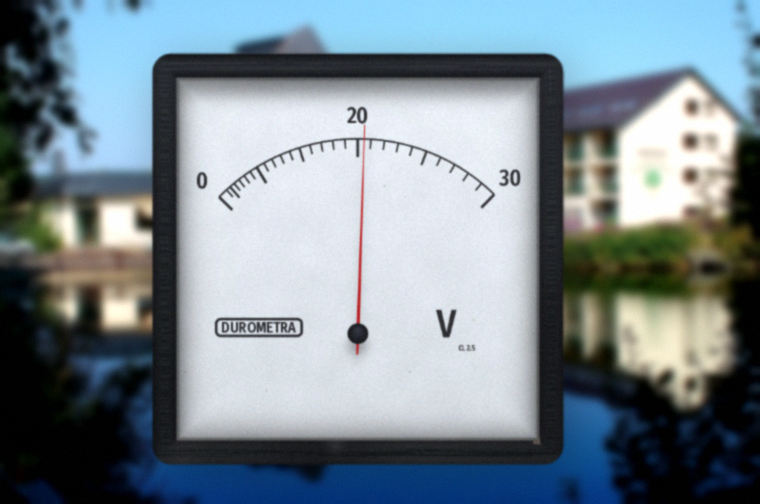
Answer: 20.5 V
